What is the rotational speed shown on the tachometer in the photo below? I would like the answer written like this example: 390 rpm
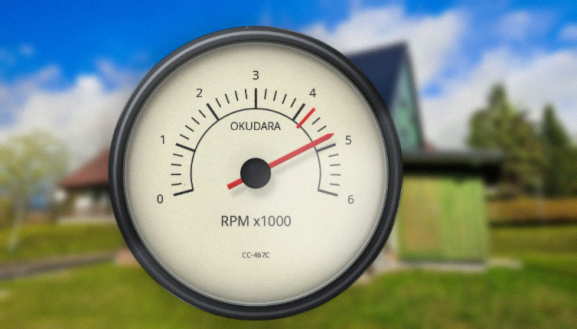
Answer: 4800 rpm
